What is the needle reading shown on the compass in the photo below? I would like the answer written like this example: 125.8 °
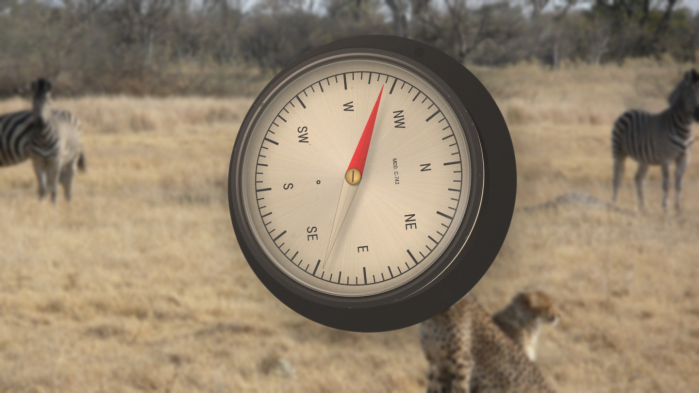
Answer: 295 °
